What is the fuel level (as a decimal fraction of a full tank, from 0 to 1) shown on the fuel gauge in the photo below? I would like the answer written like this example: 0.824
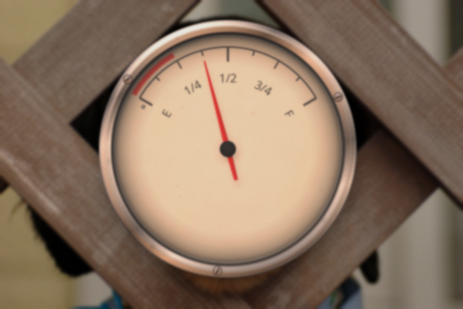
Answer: 0.375
